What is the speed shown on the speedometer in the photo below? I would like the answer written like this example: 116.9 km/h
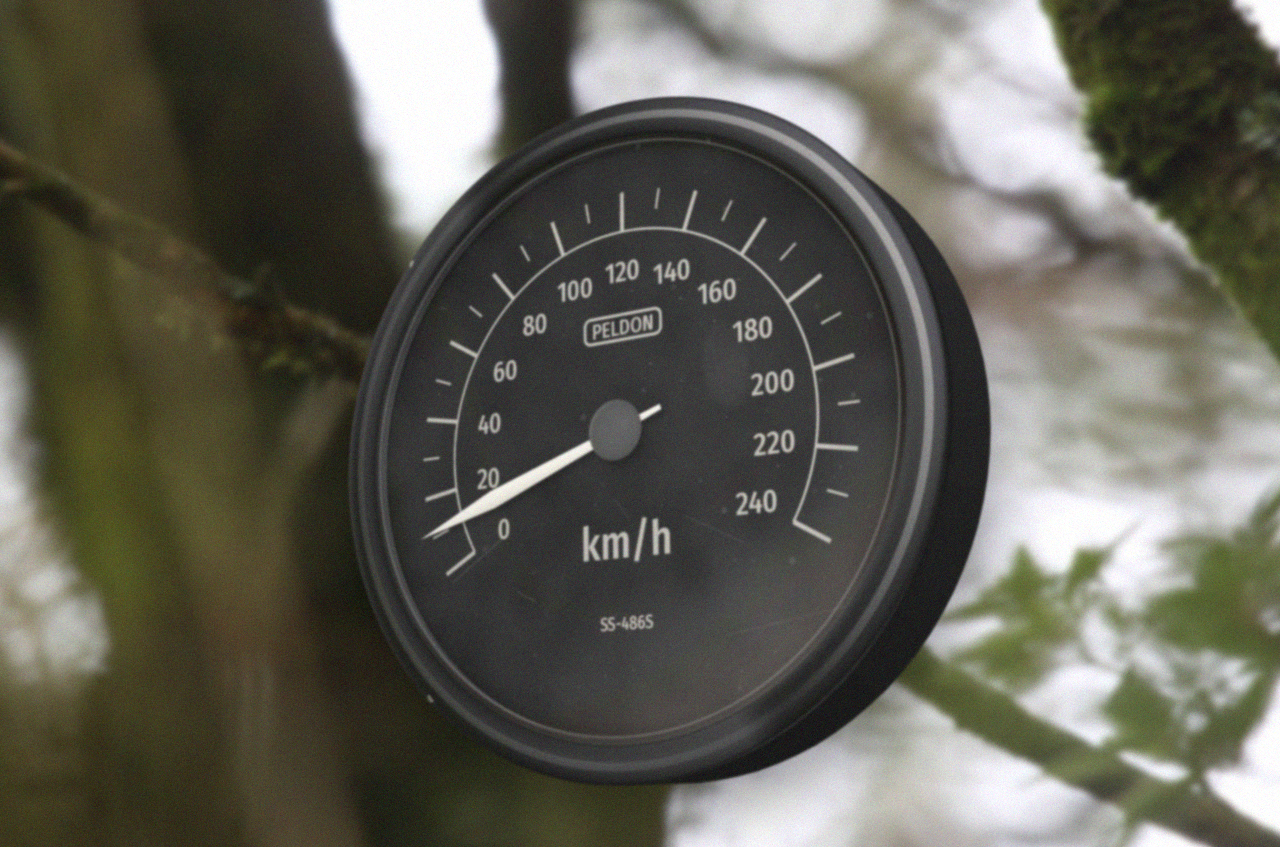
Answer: 10 km/h
